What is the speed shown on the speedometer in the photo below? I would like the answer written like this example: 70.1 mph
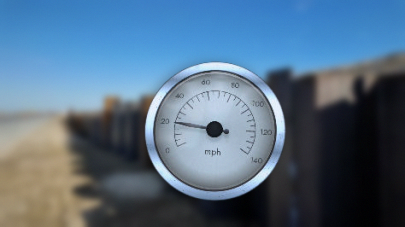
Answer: 20 mph
